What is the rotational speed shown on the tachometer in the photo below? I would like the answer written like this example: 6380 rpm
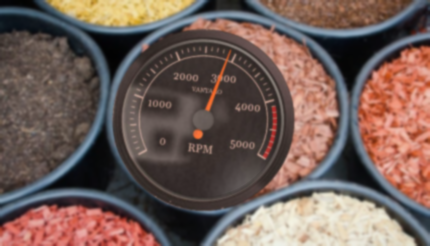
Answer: 2900 rpm
